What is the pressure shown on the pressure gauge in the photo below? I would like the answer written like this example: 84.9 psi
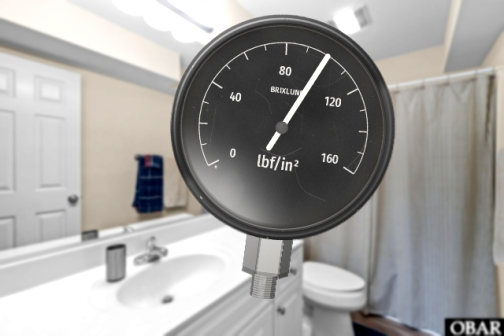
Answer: 100 psi
